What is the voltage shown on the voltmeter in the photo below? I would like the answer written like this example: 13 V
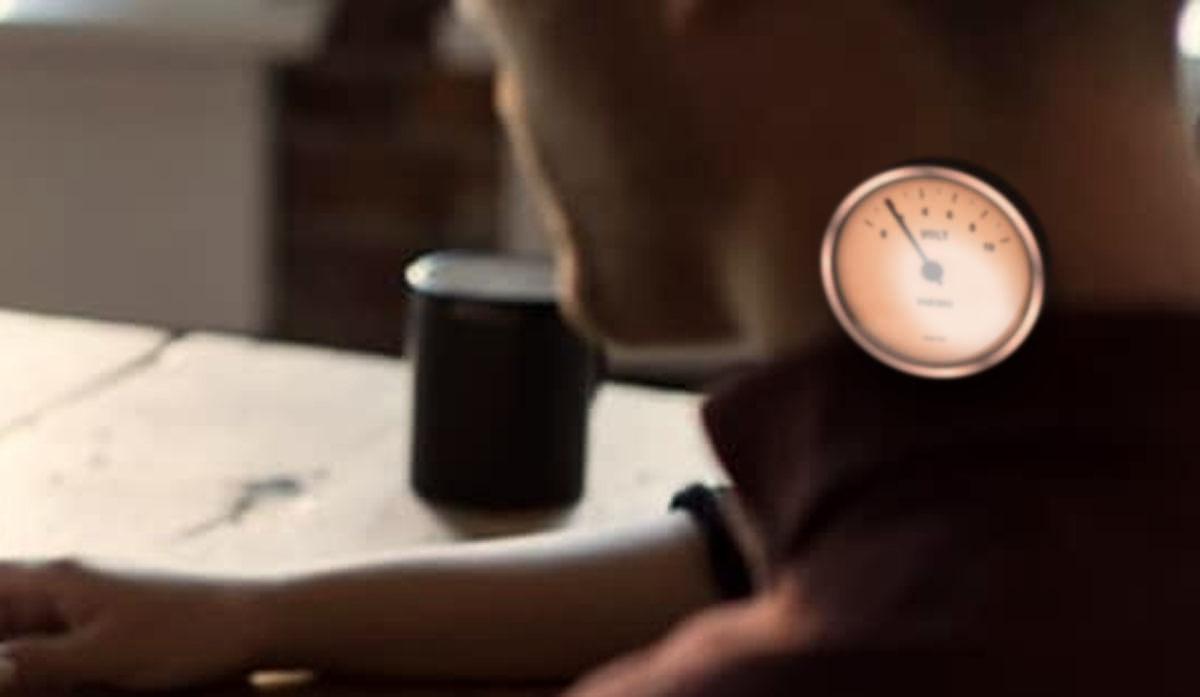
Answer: 2 V
